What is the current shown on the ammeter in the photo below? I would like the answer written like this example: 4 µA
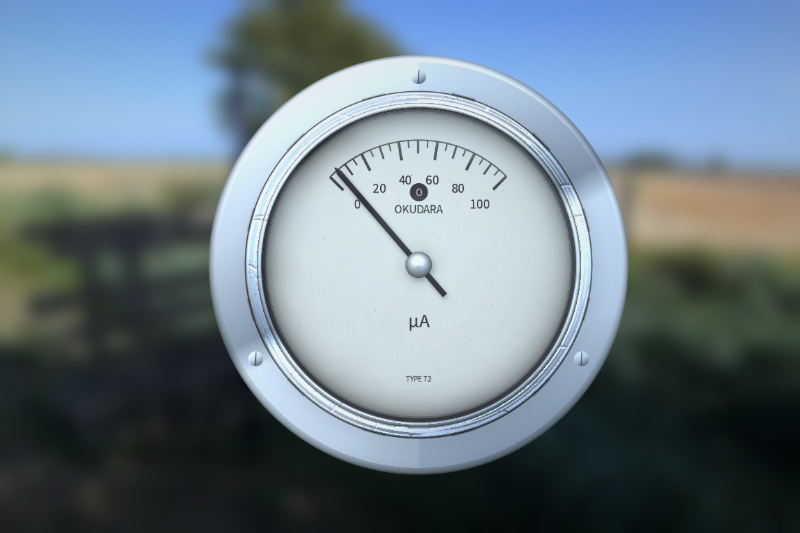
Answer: 5 µA
